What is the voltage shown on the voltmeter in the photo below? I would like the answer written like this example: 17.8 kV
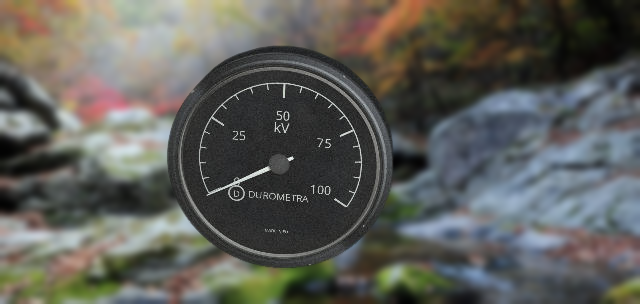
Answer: 0 kV
